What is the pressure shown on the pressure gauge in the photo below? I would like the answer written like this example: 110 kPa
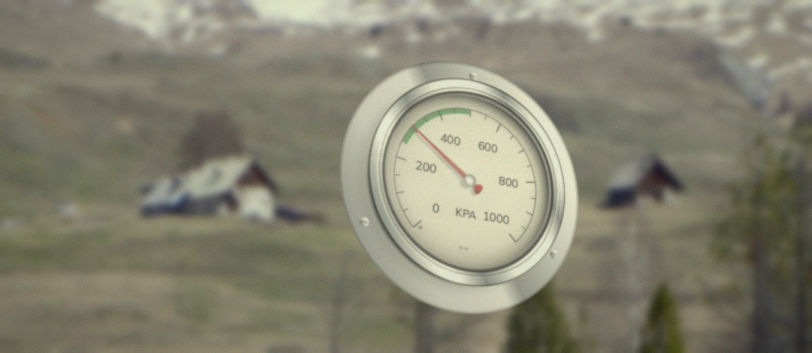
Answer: 300 kPa
